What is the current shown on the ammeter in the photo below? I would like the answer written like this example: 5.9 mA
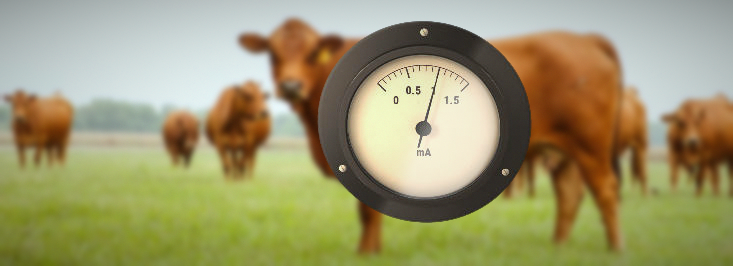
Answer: 1 mA
